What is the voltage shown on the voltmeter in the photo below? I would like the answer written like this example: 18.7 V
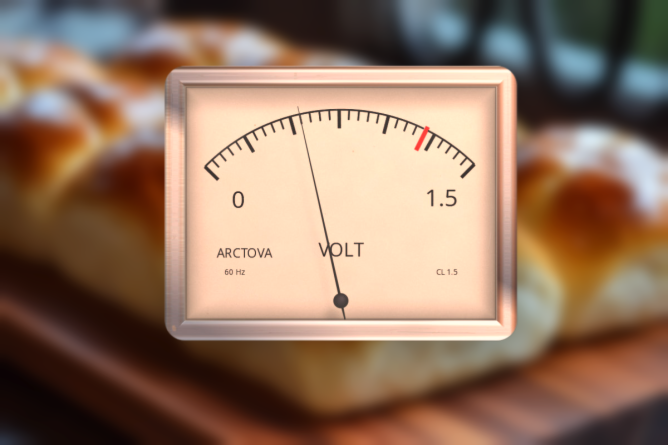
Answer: 0.55 V
